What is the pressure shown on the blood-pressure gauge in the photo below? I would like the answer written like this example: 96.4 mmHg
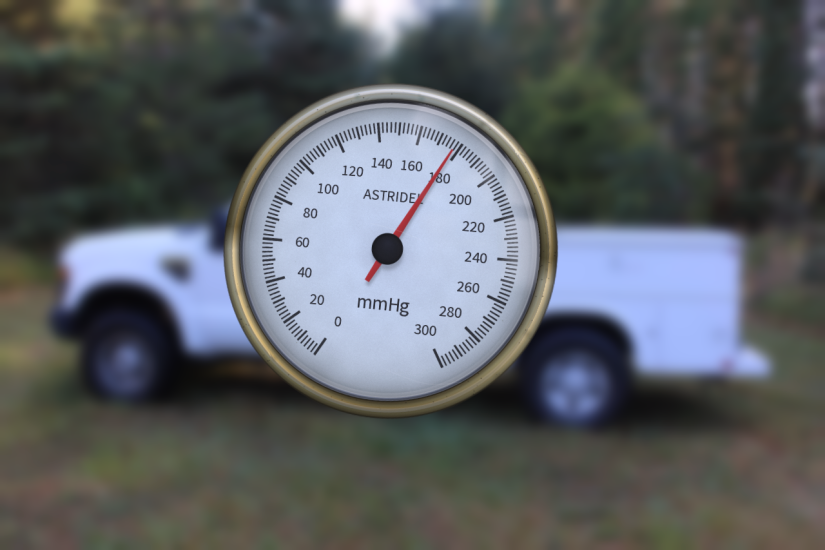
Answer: 178 mmHg
